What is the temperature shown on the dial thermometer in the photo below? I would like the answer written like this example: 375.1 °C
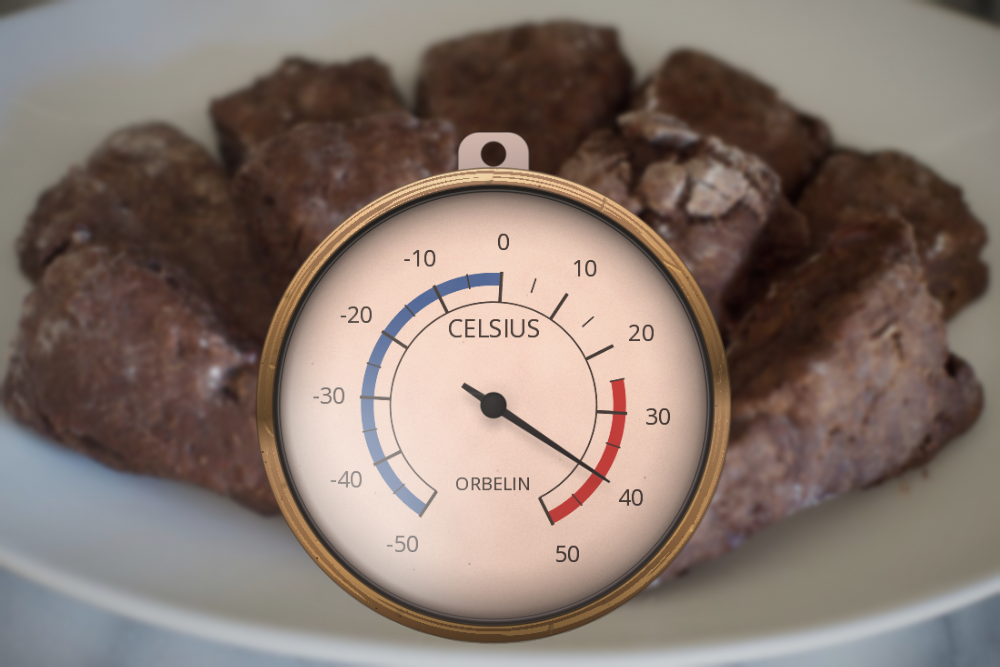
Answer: 40 °C
